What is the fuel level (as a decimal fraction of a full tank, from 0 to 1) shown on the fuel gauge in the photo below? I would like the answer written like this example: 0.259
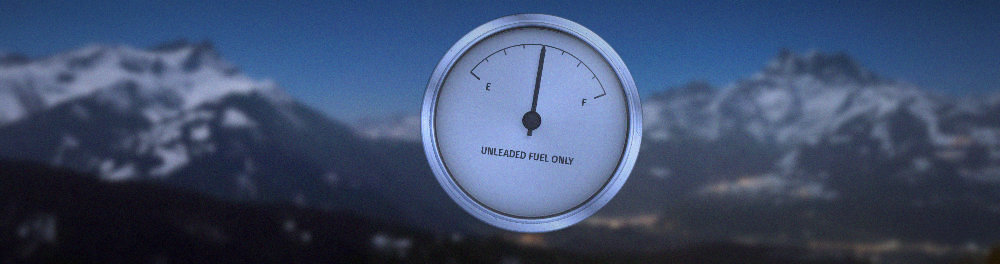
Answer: 0.5
